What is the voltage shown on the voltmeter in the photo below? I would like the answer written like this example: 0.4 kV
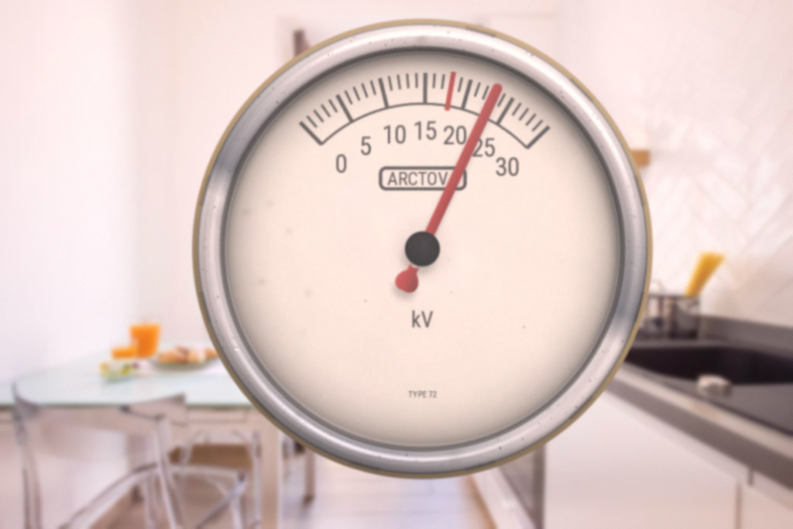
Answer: 23 kV
